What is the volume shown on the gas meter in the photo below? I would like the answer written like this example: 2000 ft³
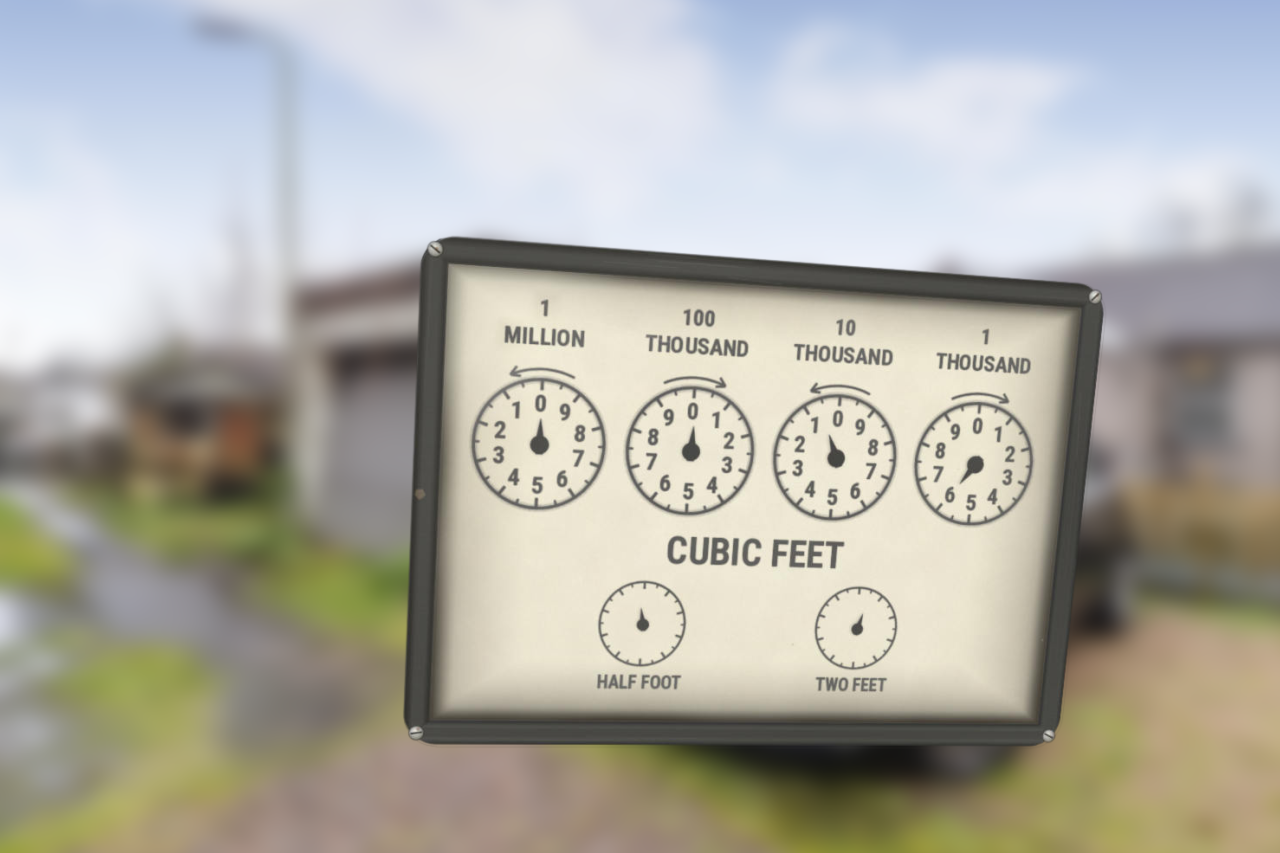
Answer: 600 ft³
